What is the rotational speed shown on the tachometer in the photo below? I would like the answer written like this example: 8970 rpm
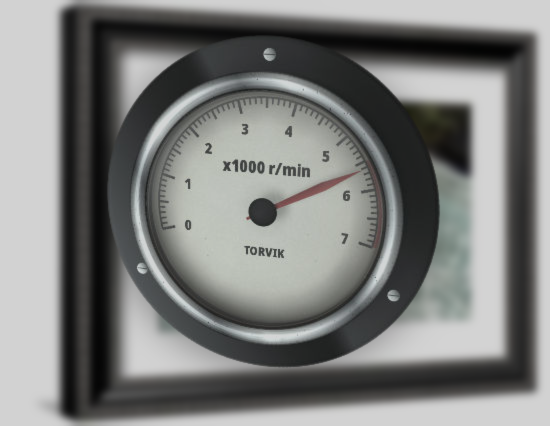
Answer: 5600 rpm
